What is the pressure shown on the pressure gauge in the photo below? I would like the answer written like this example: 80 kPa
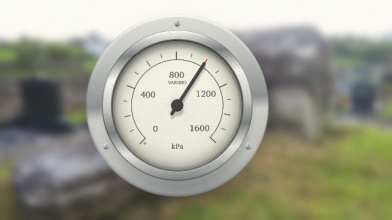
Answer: 1000 kPa
